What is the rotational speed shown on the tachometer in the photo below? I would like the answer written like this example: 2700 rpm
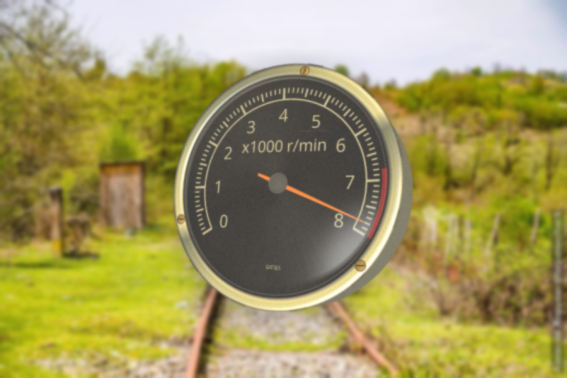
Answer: 7800 rpm
